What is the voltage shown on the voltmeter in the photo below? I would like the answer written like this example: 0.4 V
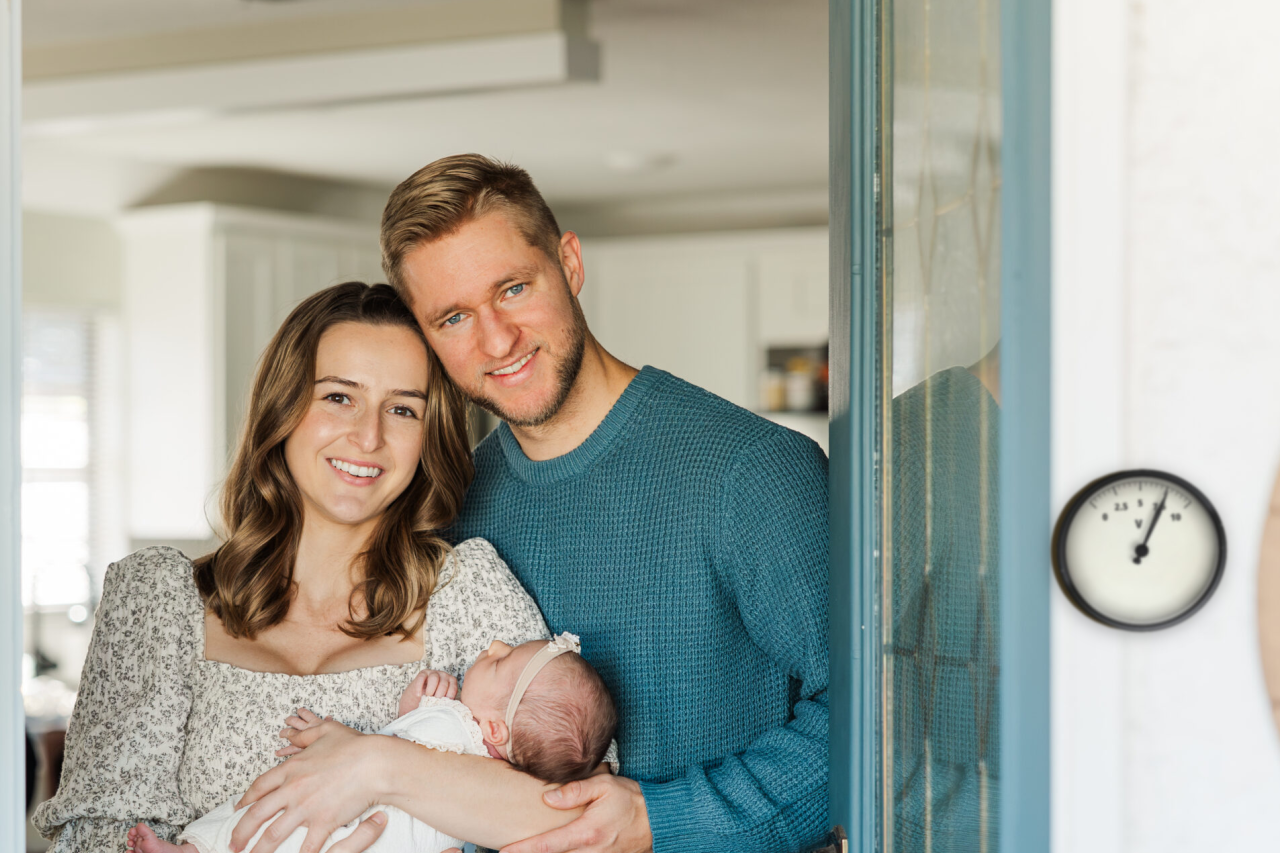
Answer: 7.5 V
